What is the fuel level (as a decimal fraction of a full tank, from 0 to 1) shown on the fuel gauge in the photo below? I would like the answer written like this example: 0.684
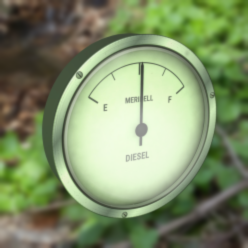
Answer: 0.5
